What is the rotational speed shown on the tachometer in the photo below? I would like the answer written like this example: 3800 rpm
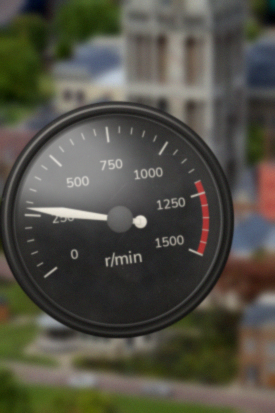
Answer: 275 rpm
